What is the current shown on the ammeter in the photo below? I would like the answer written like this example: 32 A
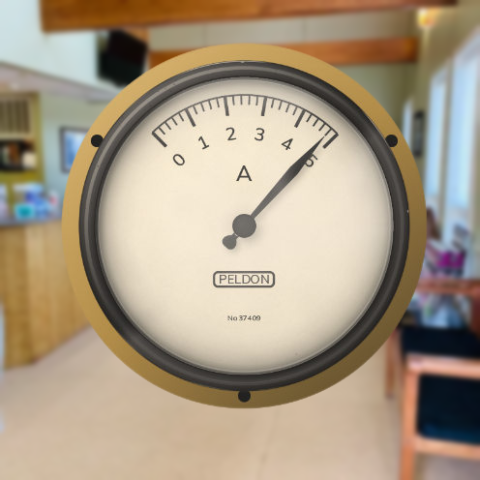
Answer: 4.8 A
